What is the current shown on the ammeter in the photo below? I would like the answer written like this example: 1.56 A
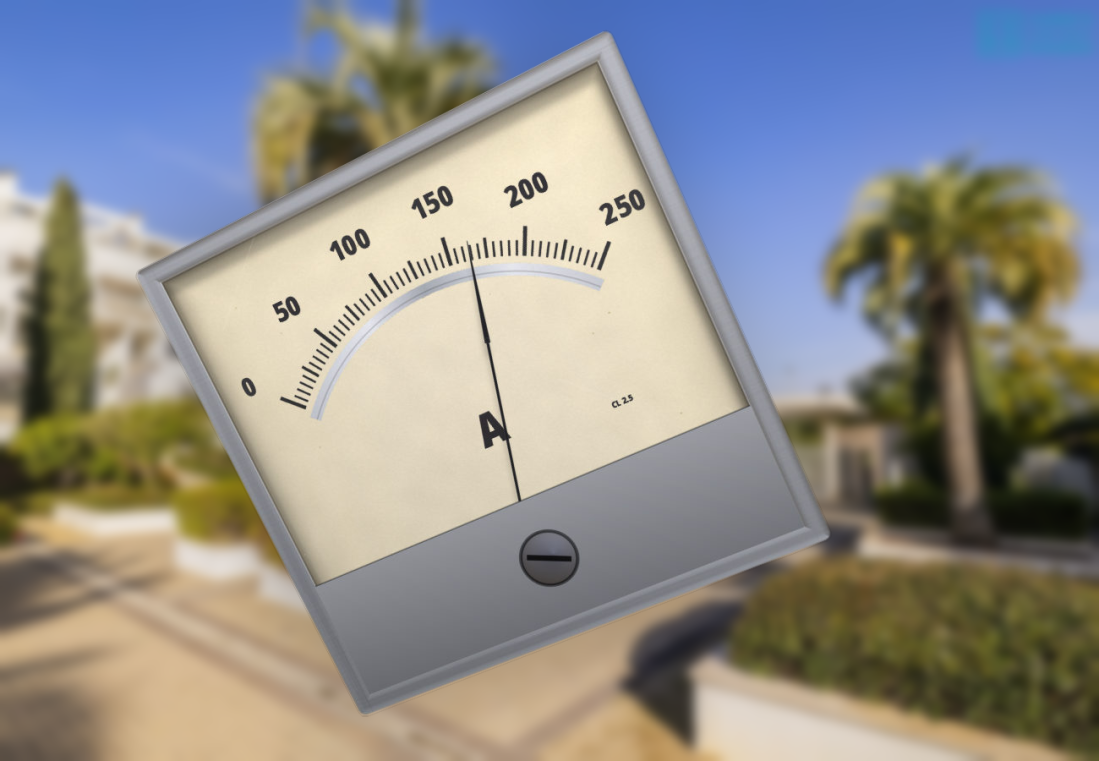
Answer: 165 A
